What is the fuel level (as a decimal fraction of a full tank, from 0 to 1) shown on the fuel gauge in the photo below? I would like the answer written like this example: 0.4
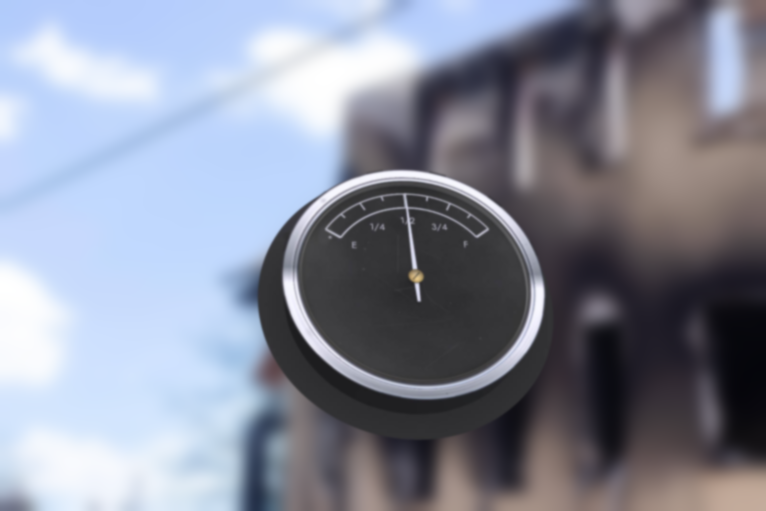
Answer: 0.5
